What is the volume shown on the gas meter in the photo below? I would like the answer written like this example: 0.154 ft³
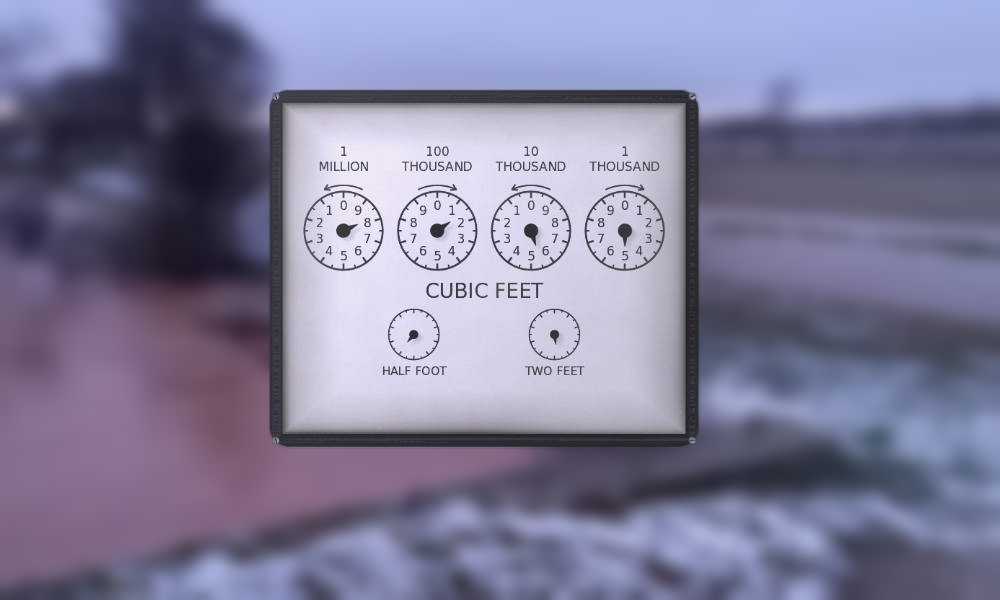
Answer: 815500 ft³
